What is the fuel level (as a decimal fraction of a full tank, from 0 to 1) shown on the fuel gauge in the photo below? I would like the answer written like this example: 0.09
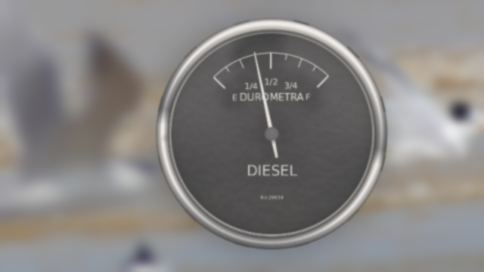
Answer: 0.375
